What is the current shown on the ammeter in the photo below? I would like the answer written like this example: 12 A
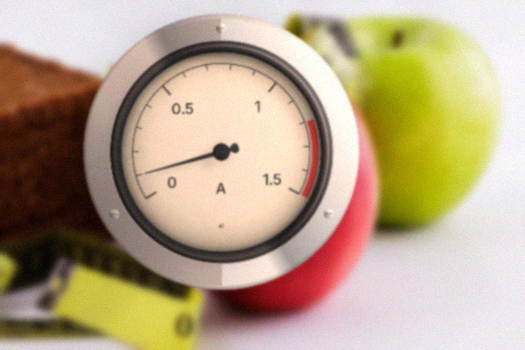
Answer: 0.1 A
